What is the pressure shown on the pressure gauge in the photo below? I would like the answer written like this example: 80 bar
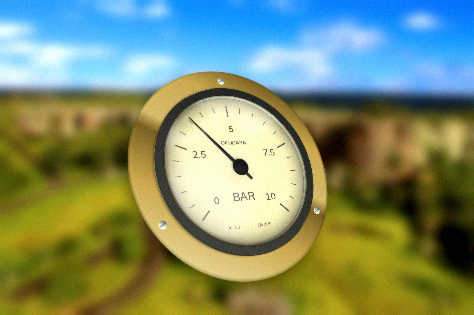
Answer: 3.5 bar
